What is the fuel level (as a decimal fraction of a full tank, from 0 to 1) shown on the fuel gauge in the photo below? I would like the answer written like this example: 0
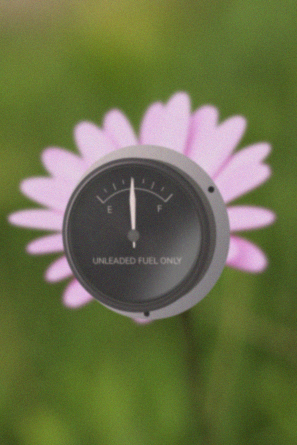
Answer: 0.5
